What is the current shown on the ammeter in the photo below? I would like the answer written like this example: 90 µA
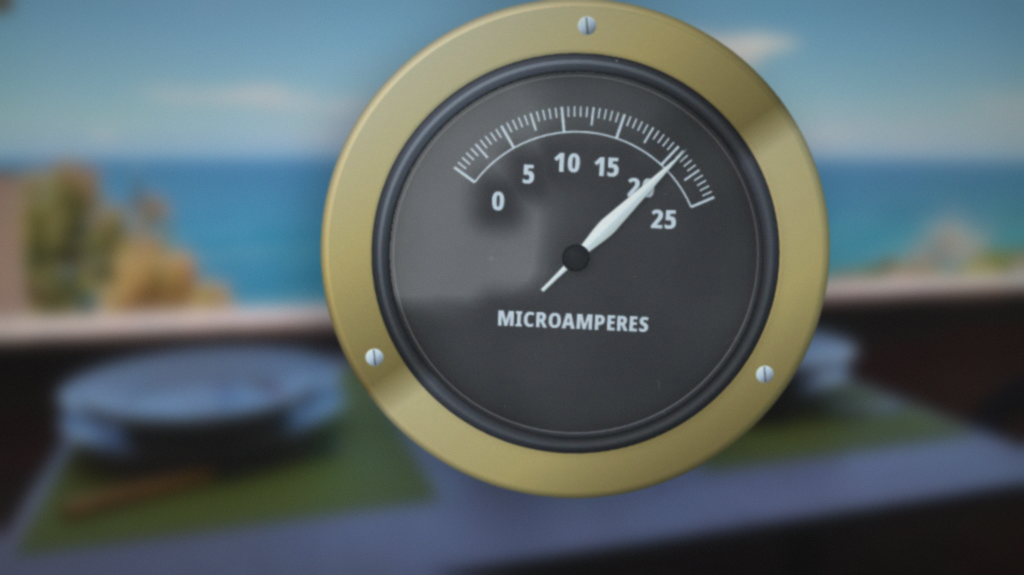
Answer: 20.5 µA
